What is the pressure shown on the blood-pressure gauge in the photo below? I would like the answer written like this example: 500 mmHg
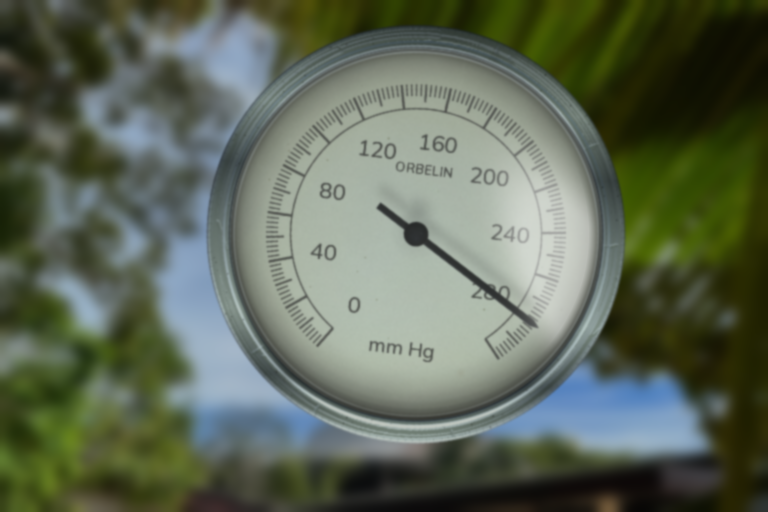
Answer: 280 mmHg
